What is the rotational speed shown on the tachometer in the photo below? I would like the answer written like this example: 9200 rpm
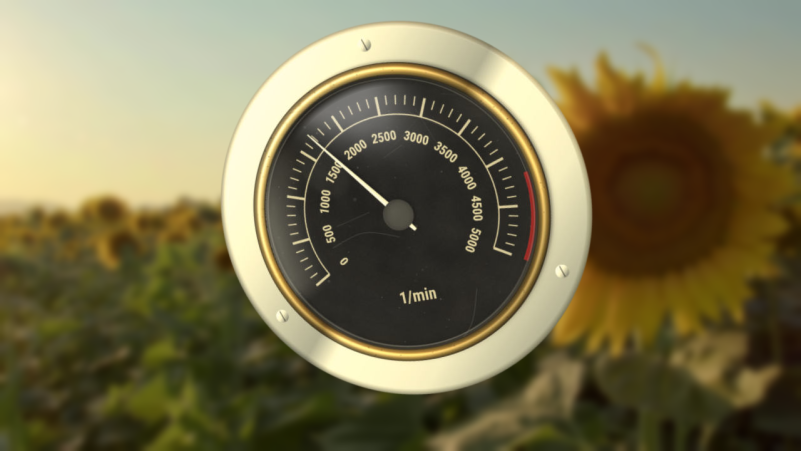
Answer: 1700 rpm
